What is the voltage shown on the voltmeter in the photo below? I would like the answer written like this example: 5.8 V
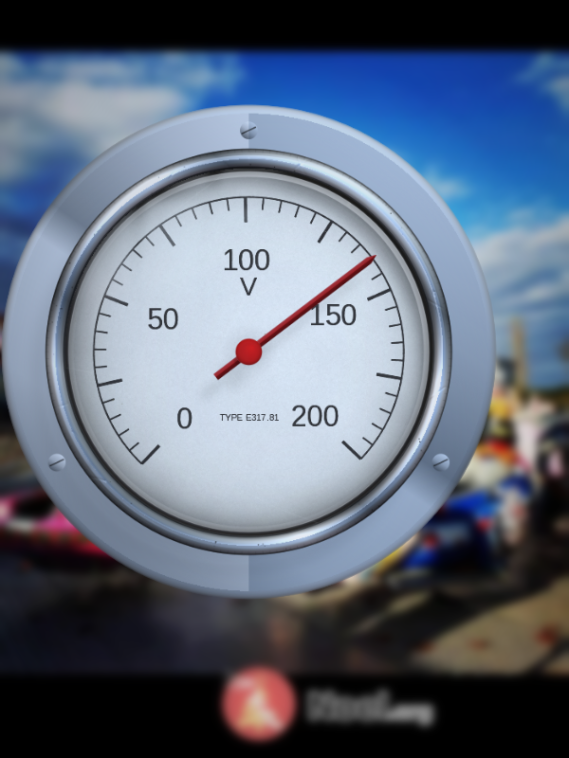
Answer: 140 V
